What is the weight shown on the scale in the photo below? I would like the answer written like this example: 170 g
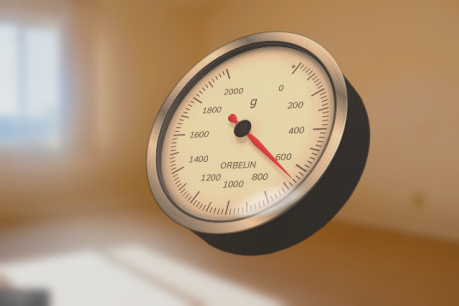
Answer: 660 g
